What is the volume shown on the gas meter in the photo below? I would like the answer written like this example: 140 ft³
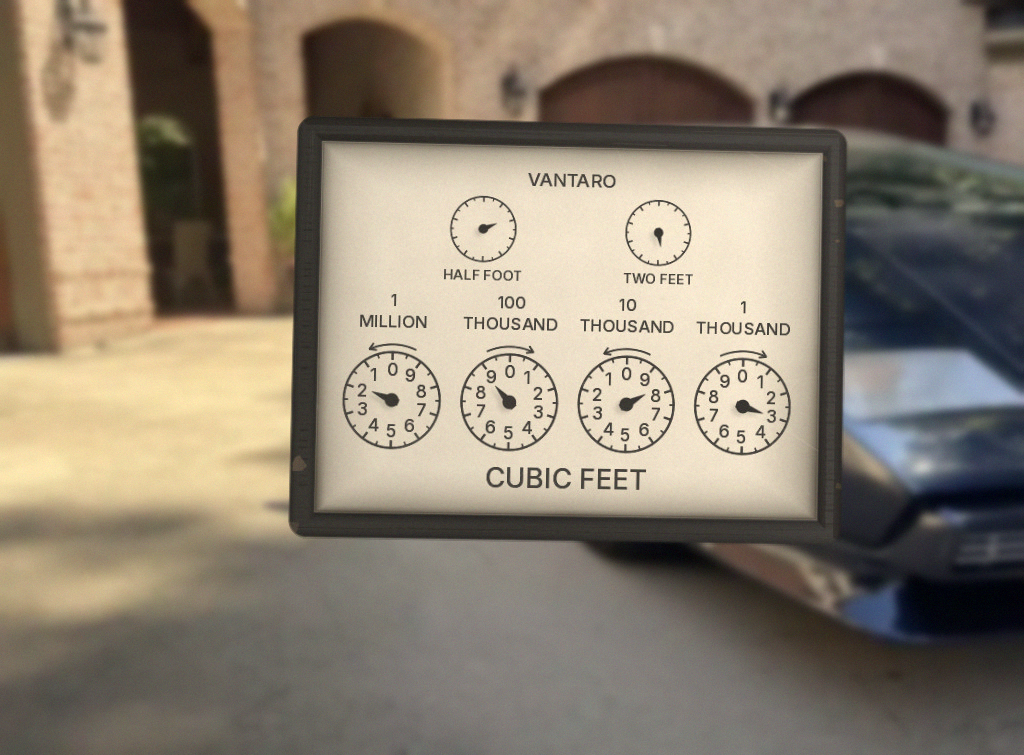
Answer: 188300 ft³
